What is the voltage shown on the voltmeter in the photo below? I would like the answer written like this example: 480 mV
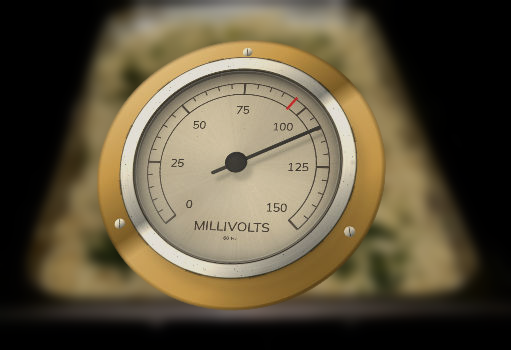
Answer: 110 mV
